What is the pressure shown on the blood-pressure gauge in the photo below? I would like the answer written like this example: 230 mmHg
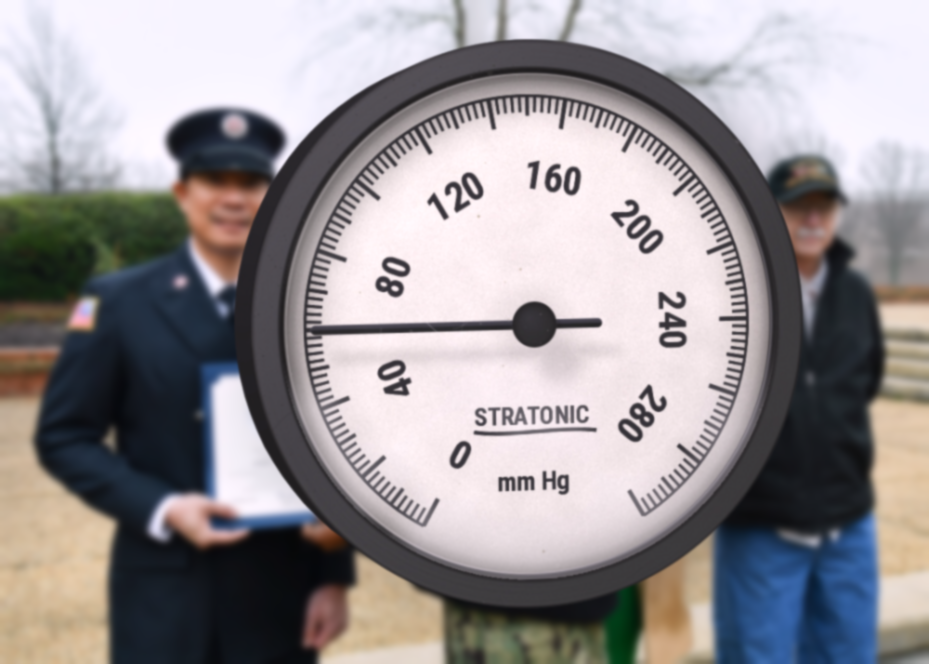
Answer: 60 mmHg
